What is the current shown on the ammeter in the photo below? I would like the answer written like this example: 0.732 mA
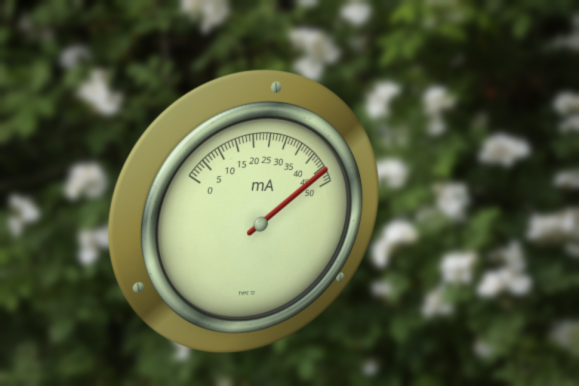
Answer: 45 mA
